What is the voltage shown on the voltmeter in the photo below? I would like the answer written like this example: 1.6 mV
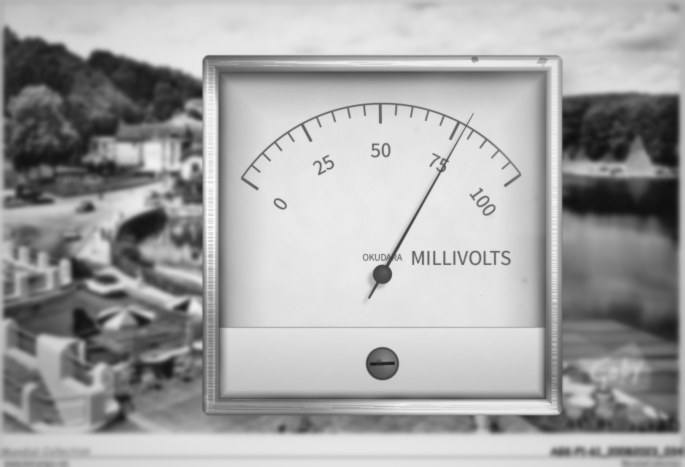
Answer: 77.5 mV
